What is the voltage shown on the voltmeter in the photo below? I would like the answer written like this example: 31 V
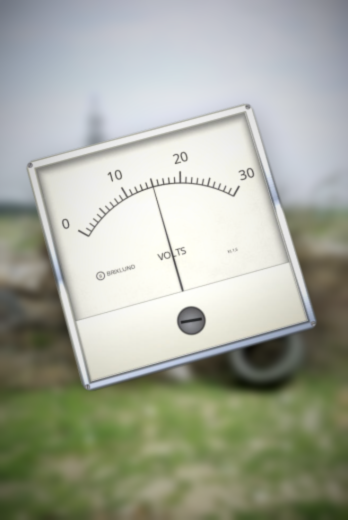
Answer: 15 V
